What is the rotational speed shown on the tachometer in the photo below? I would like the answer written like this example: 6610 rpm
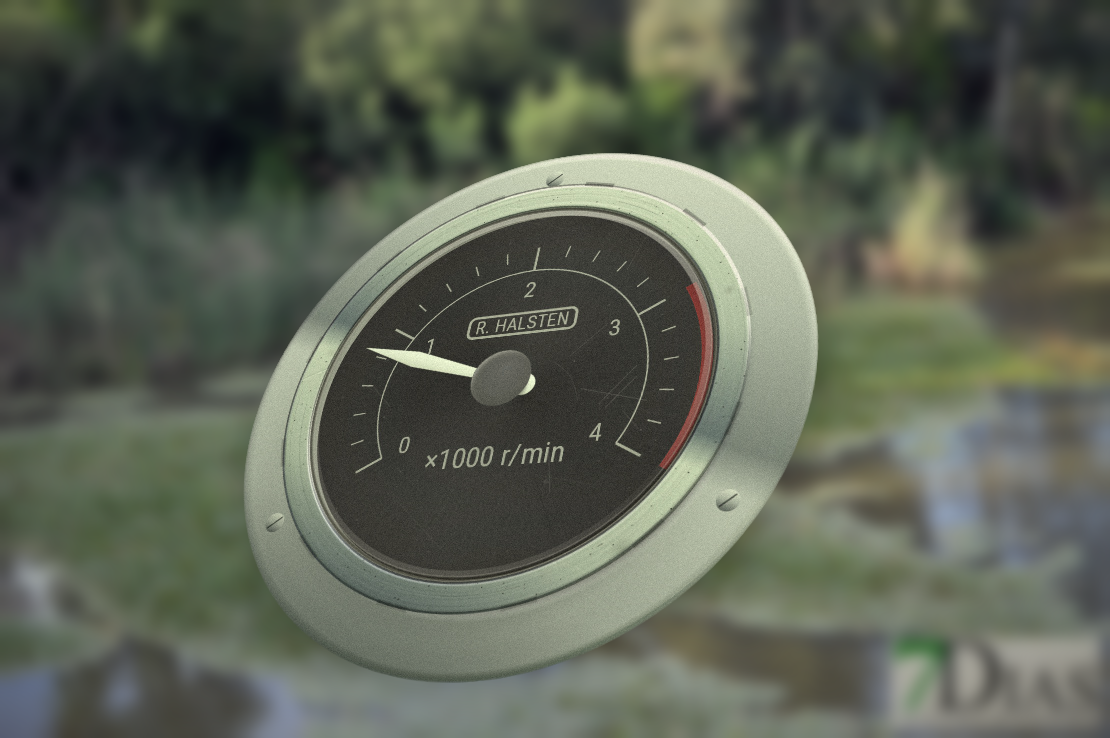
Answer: 800 rpm
